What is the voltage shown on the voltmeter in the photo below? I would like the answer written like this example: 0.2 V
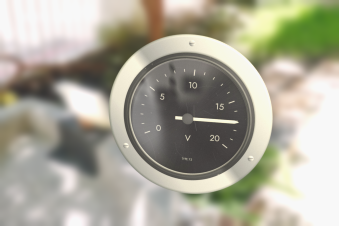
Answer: 17 V
